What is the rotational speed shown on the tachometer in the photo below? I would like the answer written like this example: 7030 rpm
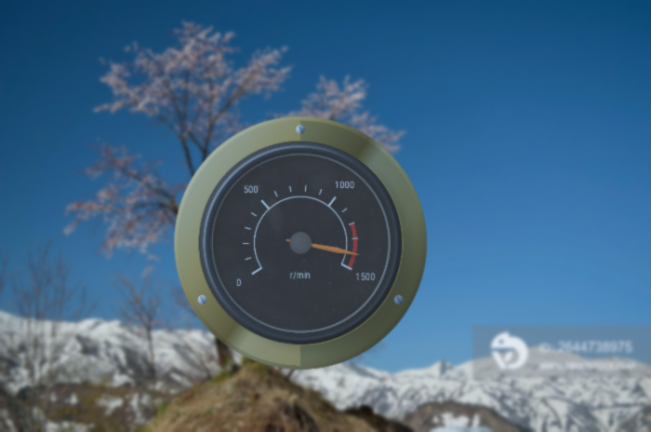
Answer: 1400 rpm
